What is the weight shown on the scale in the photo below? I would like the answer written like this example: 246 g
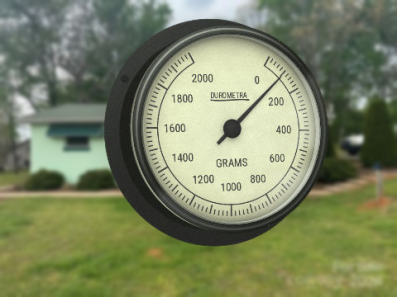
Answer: 100 g
